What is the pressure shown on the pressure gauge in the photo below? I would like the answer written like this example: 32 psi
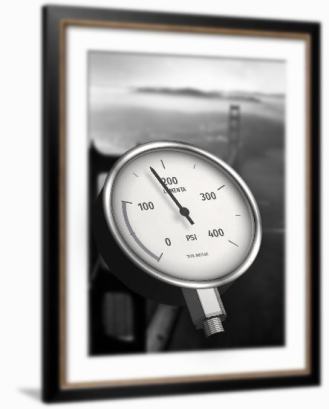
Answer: 175 psi
